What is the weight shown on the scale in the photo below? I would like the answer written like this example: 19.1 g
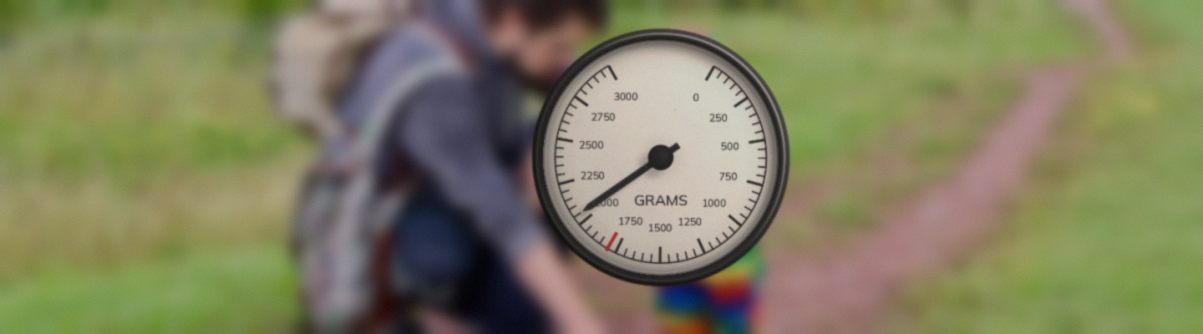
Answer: 2050 g
